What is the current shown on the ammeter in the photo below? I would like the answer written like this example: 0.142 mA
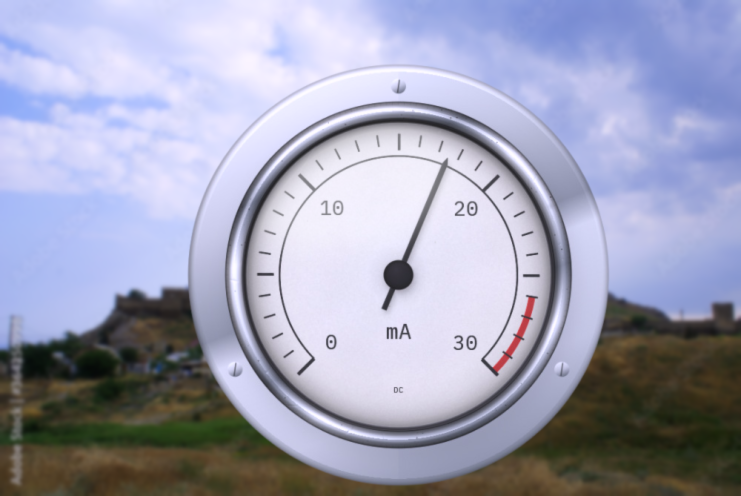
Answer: 17.5 mA
